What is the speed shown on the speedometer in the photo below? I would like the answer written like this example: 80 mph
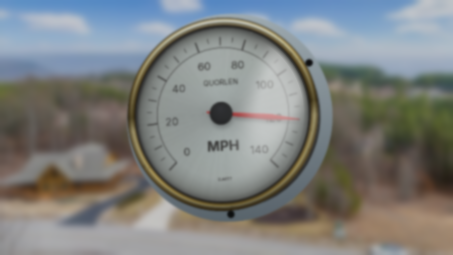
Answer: 120 mph
